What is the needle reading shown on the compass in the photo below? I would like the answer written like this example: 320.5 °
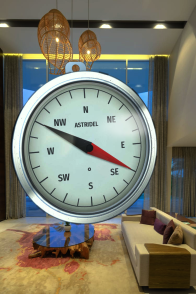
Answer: 120 °
